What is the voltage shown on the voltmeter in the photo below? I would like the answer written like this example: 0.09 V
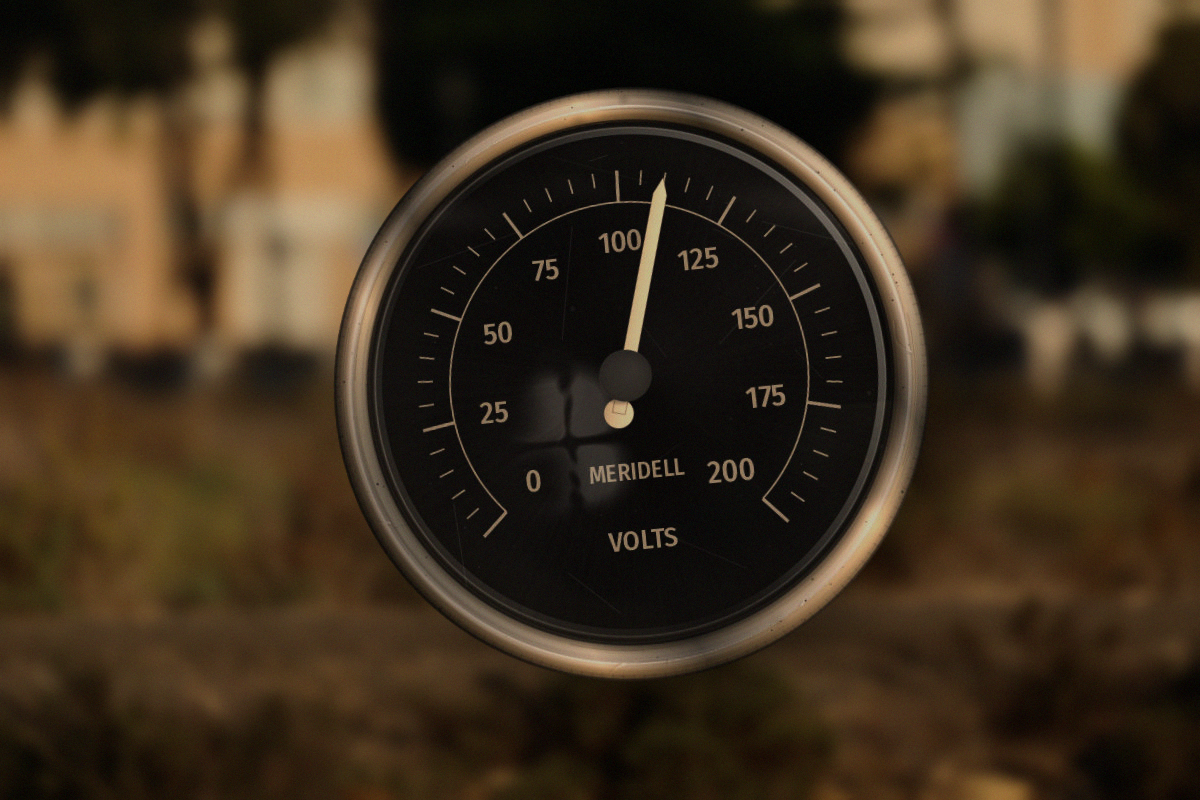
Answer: 110 V
